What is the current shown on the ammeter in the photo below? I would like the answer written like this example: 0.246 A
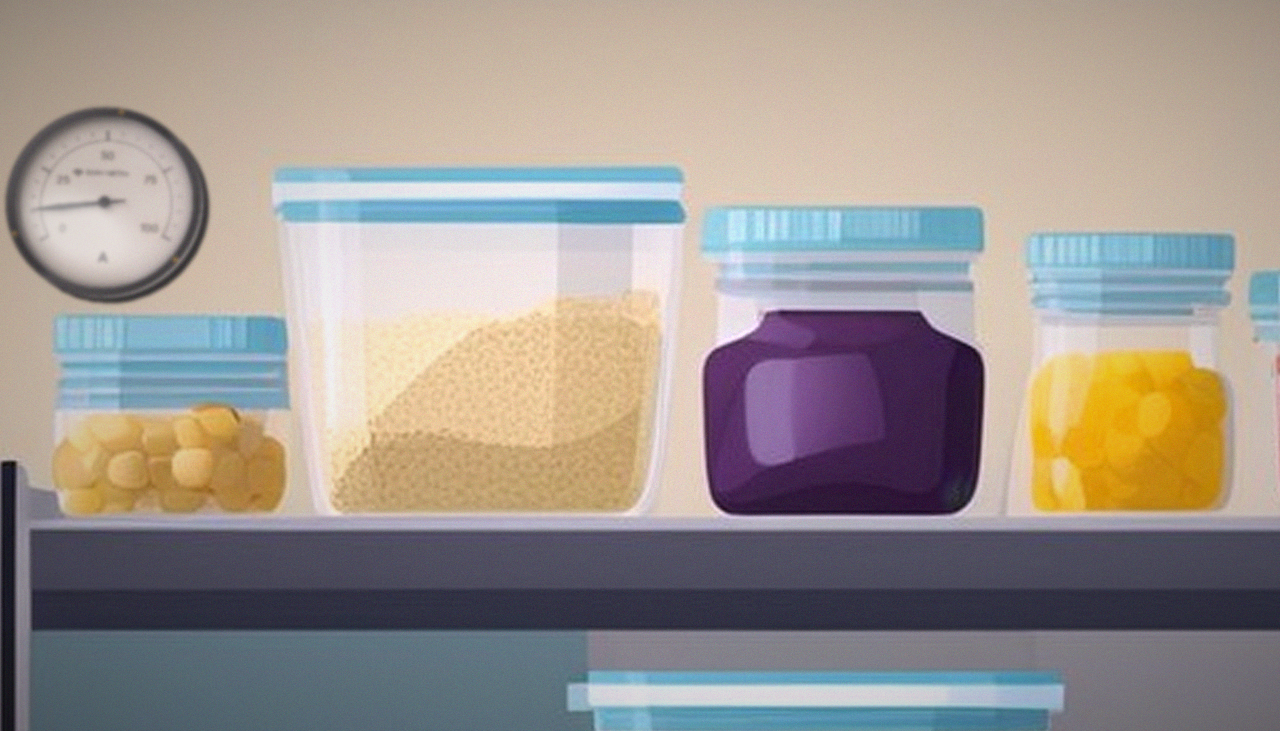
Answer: 10 A
